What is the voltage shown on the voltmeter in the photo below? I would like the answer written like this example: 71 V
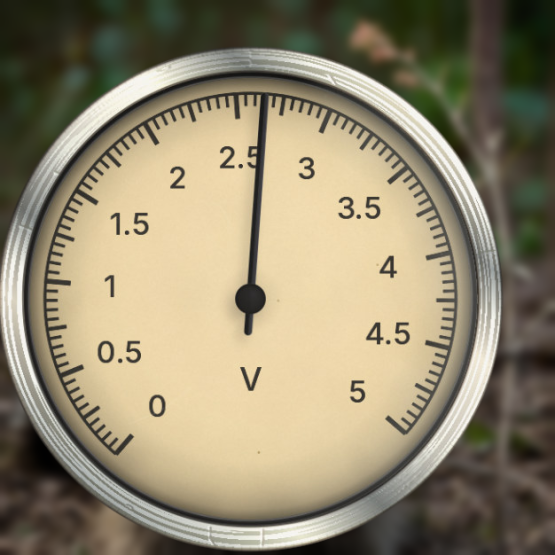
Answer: 2.65 V
